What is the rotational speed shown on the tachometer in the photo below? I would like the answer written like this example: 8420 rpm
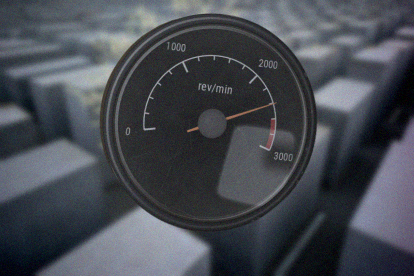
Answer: 2400 rpm
